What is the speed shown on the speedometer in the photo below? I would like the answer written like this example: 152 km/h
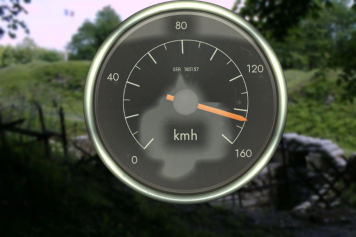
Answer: 145 km/h
